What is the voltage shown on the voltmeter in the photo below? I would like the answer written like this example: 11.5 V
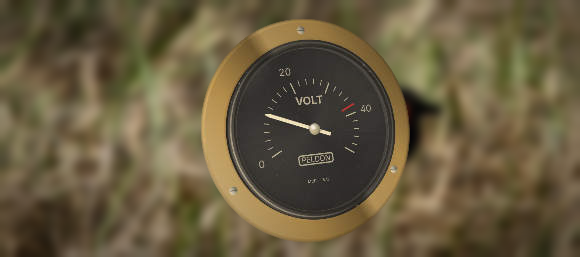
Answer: 10 V
